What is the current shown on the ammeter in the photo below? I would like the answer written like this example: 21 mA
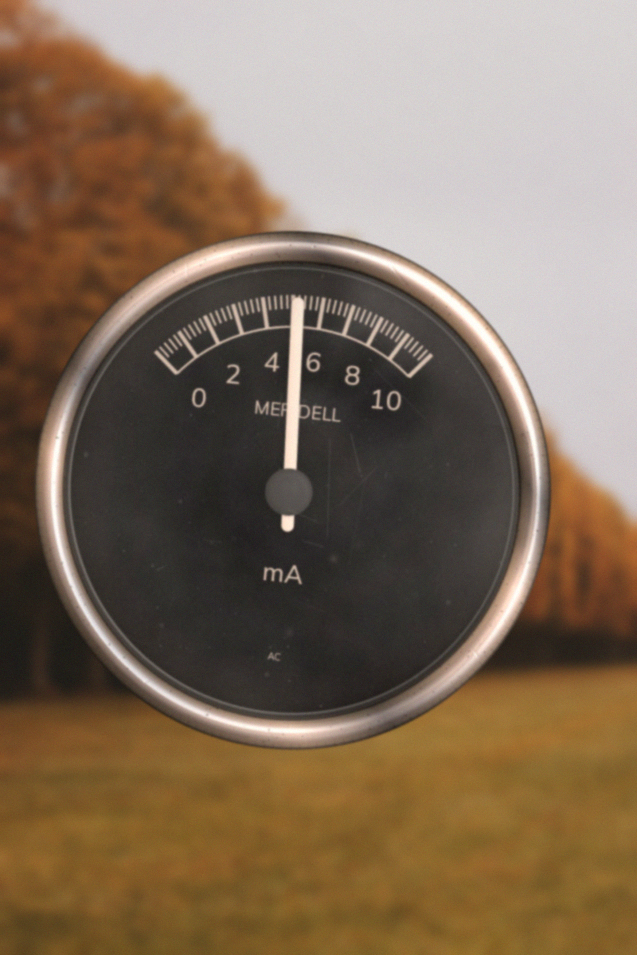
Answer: 5.2 mA
